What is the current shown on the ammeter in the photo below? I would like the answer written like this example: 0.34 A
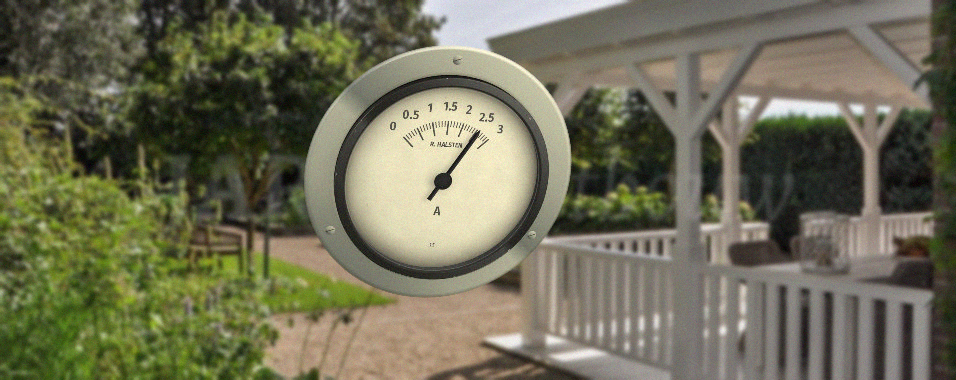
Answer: 2.5 A
